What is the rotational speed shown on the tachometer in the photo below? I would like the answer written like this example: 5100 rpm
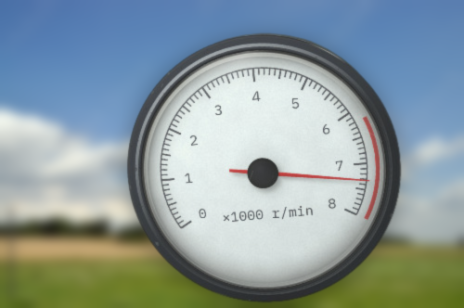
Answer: 7300 rpm
